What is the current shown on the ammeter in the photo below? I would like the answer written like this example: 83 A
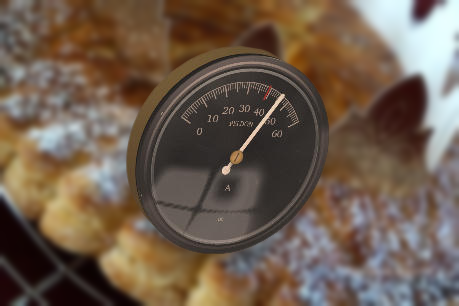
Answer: 45 A
